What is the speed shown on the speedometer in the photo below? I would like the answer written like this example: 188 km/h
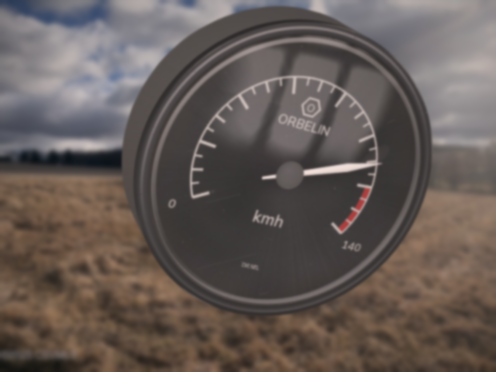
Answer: 110 km/h
